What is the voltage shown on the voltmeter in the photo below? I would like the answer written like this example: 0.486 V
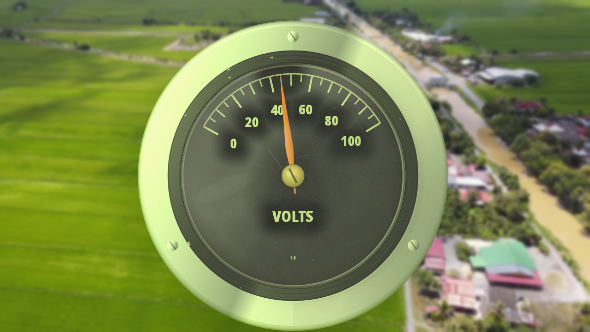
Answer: 45 V
